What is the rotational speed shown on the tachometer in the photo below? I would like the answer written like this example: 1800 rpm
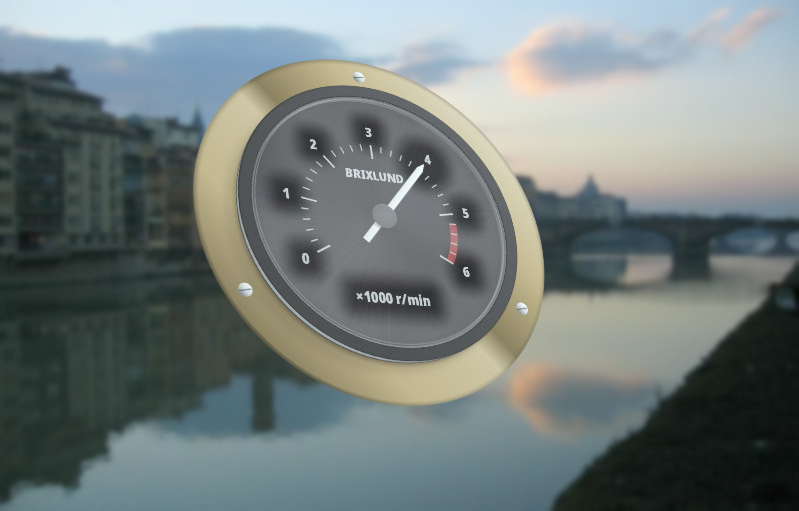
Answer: 4000 rpm
